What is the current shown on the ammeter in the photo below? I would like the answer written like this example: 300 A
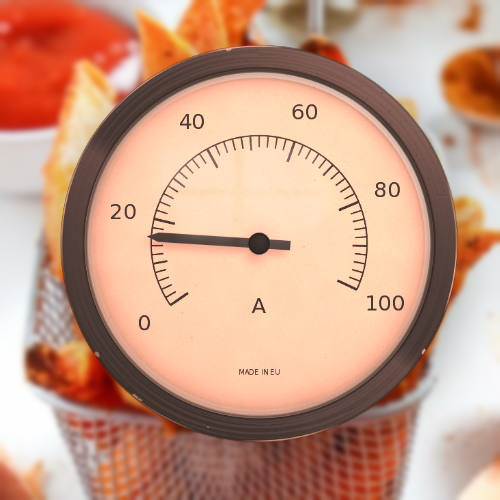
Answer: 16 A
